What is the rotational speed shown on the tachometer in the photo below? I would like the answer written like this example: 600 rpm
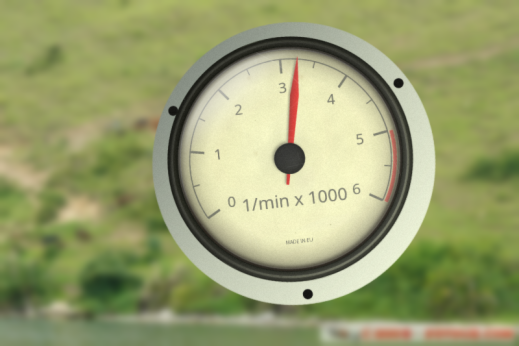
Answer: 3250 rpm
